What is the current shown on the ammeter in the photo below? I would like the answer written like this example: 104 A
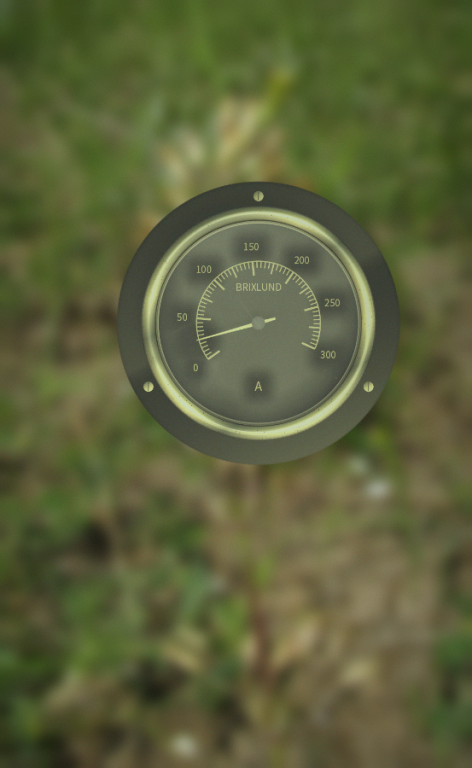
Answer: 25 A
